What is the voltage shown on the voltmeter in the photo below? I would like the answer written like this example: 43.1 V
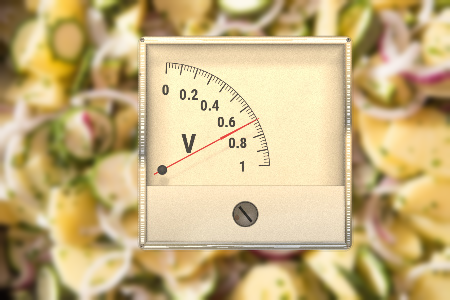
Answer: 0.7 V
